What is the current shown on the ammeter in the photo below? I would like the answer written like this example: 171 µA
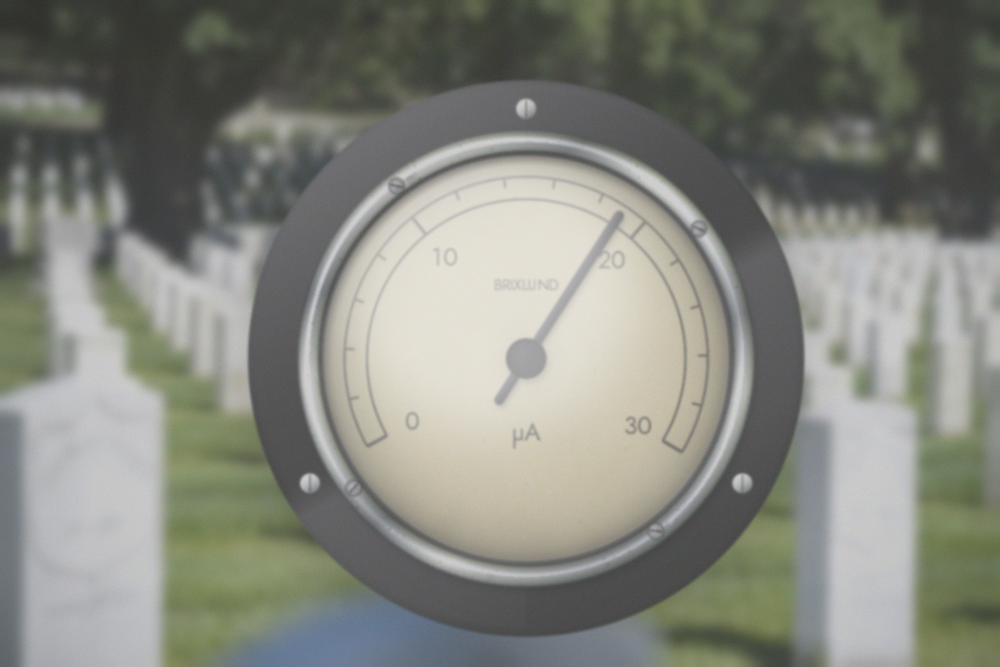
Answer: 19 µA
